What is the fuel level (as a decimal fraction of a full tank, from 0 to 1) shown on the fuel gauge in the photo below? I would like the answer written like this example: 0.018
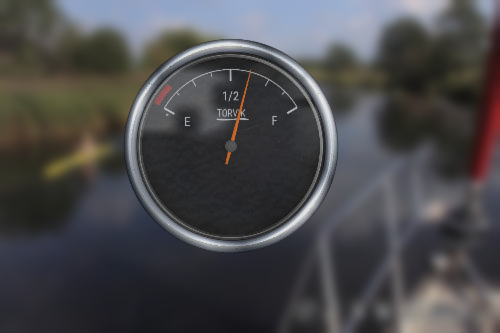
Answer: 0.625
